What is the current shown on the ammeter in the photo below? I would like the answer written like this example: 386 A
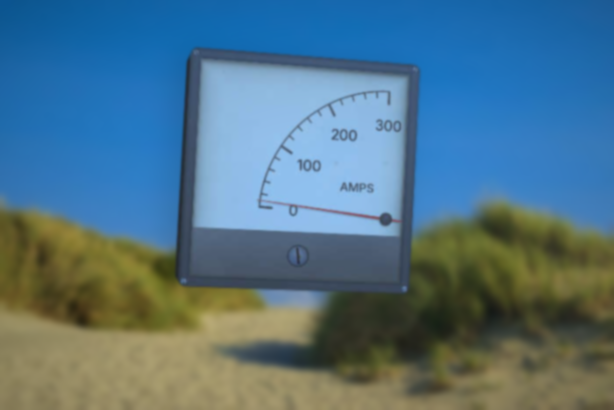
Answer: 10 A
